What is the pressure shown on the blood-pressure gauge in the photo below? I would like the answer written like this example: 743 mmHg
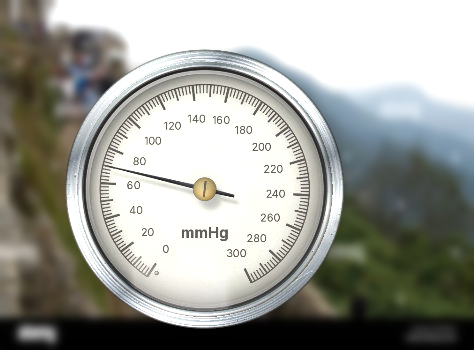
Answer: 70 mmHg
